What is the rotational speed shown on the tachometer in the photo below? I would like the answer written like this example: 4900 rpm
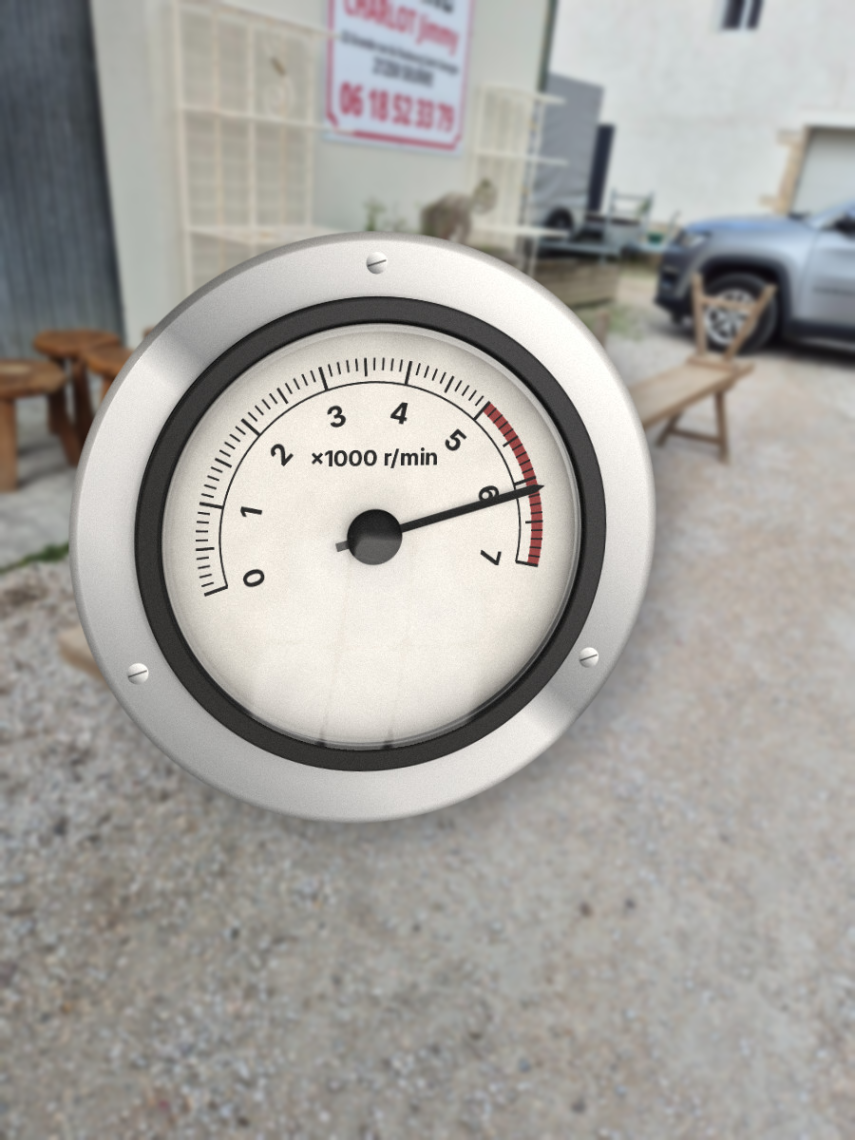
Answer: 6100 rpm
